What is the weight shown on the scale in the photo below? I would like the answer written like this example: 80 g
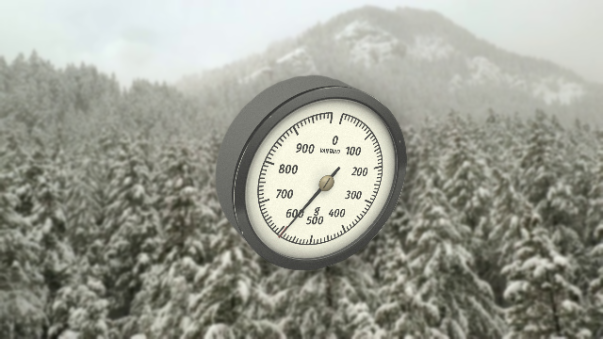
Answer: 600 g
